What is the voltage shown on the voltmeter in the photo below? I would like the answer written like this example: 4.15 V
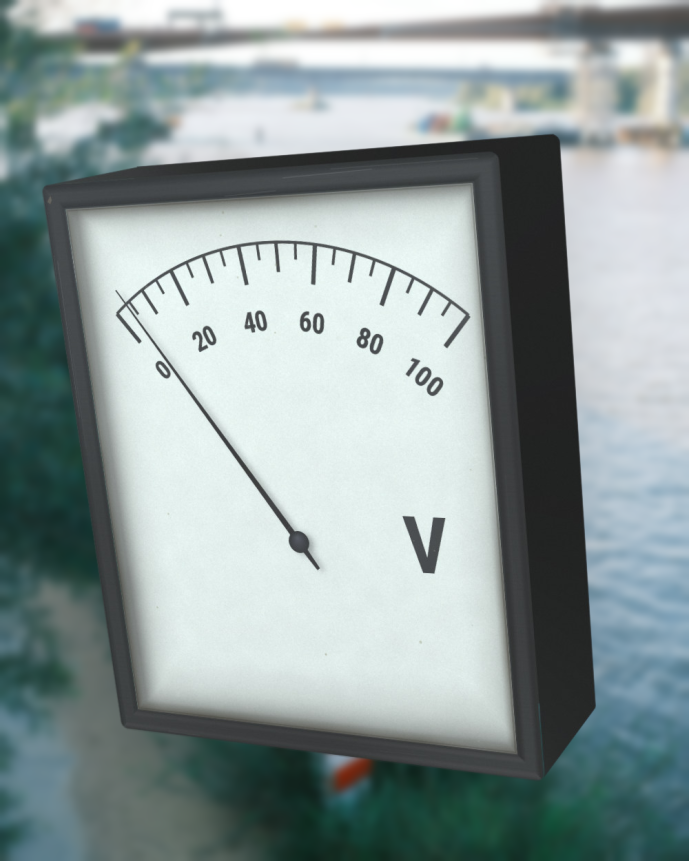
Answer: 5 V
